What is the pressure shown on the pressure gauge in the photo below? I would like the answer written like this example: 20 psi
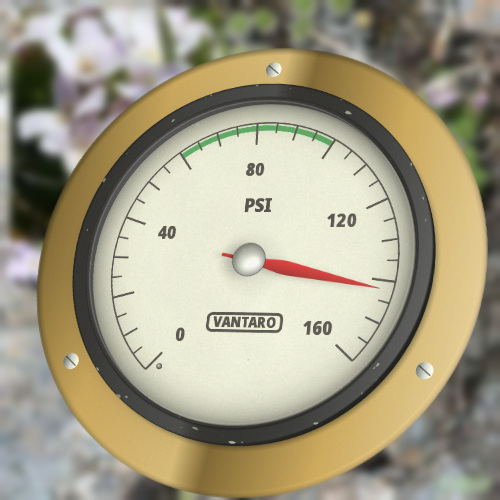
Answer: 142.5 psi
